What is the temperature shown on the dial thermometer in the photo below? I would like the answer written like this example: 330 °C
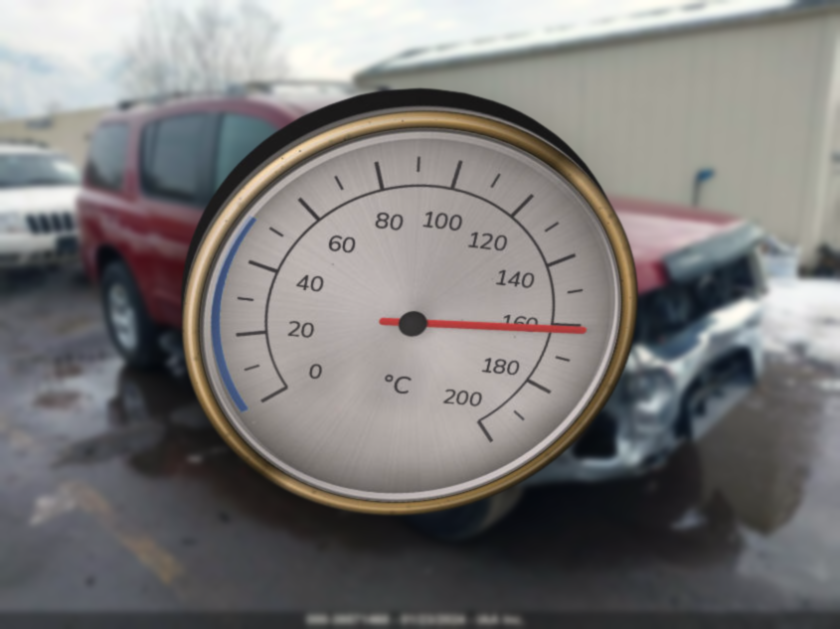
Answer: 160 °C
